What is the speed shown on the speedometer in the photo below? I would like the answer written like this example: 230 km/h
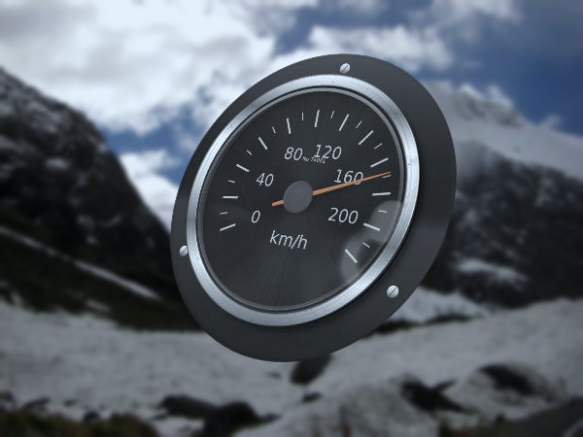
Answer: 170 km/h
